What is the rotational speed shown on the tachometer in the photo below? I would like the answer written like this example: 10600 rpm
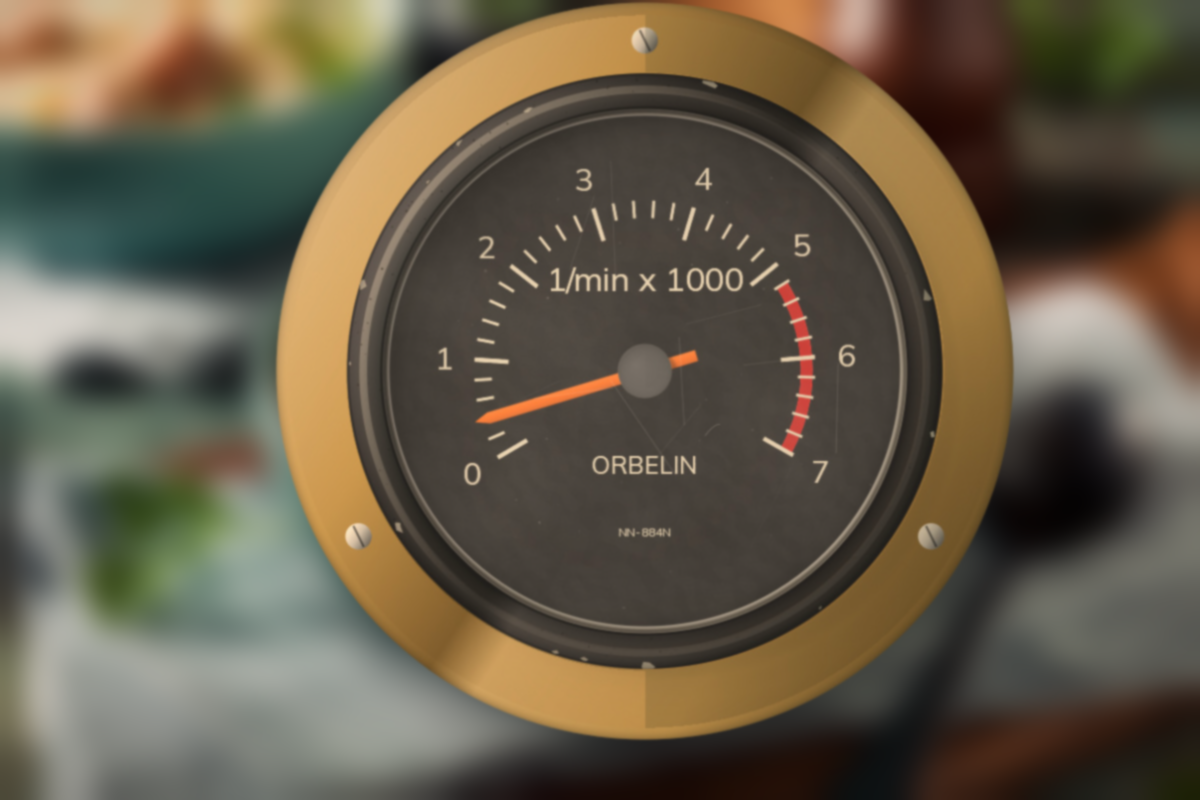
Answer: 400 rpm
